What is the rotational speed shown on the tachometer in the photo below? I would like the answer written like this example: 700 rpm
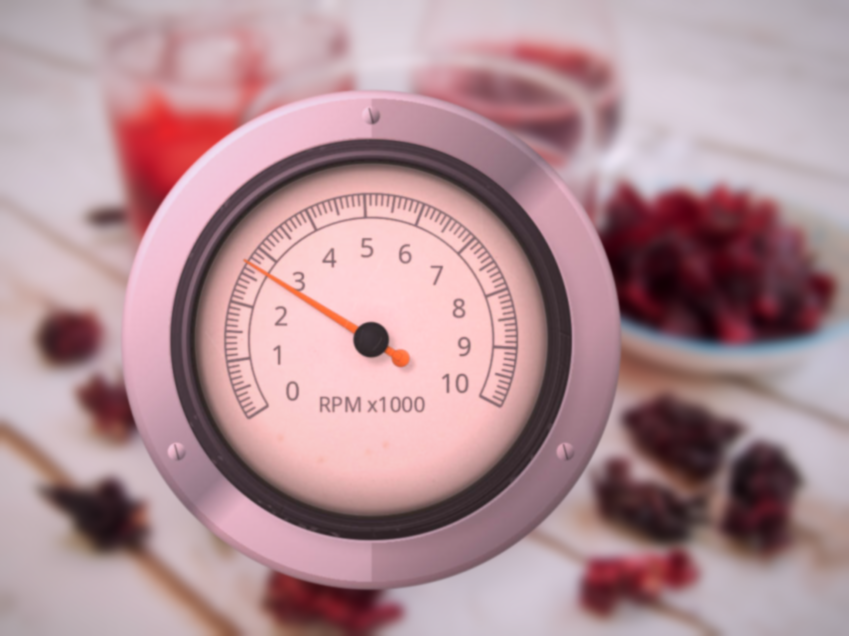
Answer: 2700 rpm
